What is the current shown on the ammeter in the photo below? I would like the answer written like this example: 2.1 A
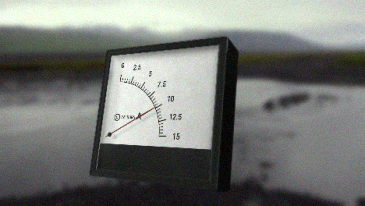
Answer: 10 A
